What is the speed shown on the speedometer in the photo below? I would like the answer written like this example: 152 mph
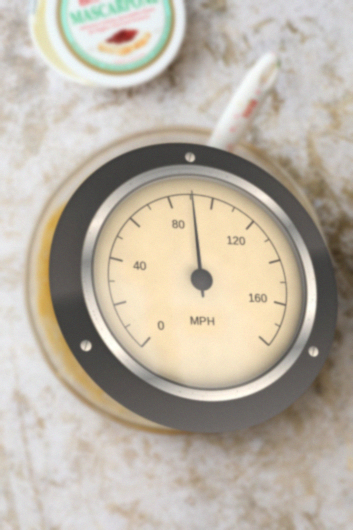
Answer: 90 mph
